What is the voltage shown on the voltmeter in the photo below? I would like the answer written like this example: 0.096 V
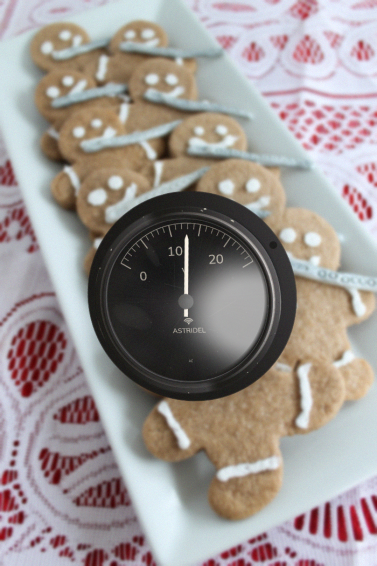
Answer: 13 V
